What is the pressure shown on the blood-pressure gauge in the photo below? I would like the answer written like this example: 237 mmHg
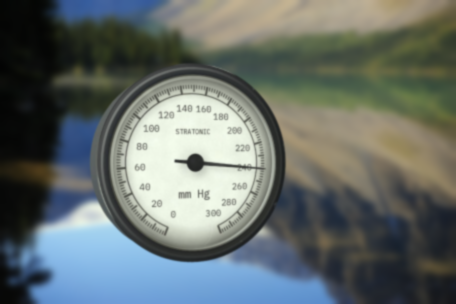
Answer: 240 mmHg
